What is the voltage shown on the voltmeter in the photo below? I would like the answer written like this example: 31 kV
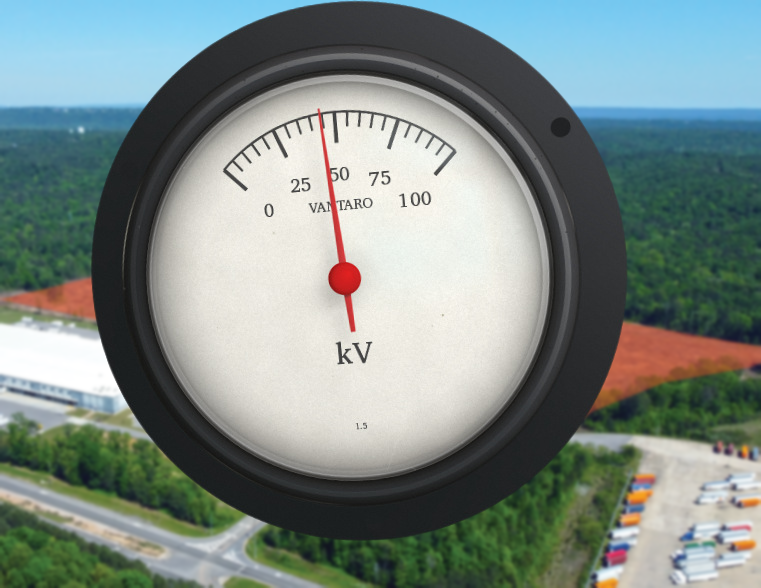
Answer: 45 kV
